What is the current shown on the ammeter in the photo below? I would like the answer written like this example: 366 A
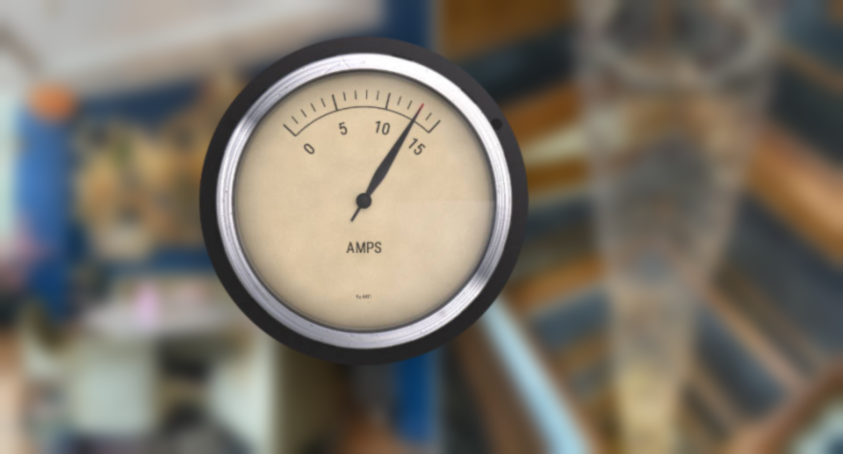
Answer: 13 A
